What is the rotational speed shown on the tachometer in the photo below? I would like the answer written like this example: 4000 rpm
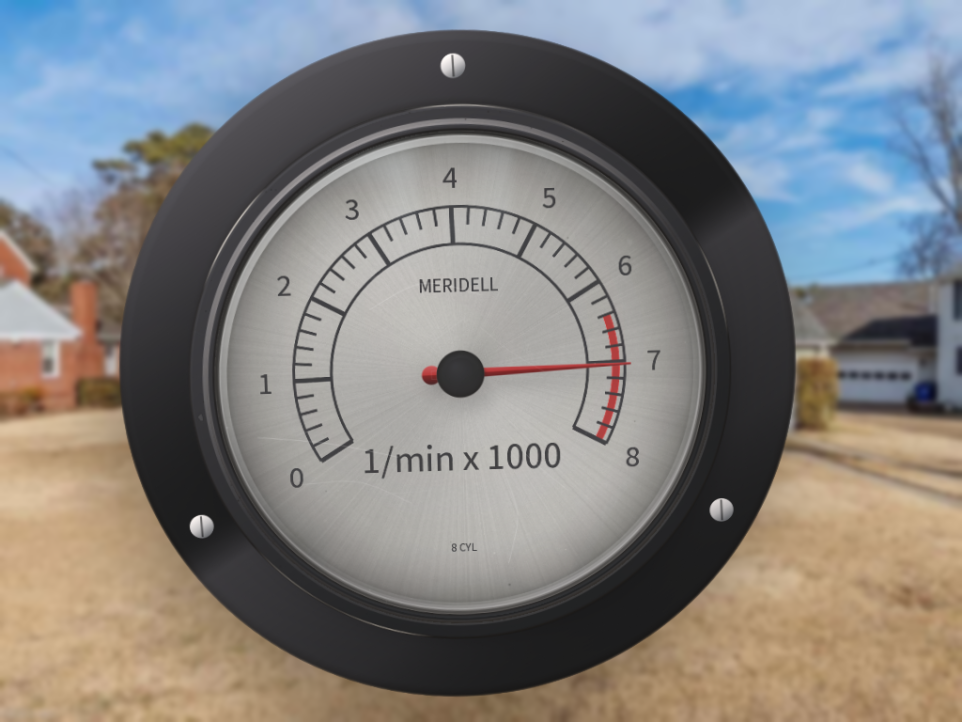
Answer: 7000 rpm
